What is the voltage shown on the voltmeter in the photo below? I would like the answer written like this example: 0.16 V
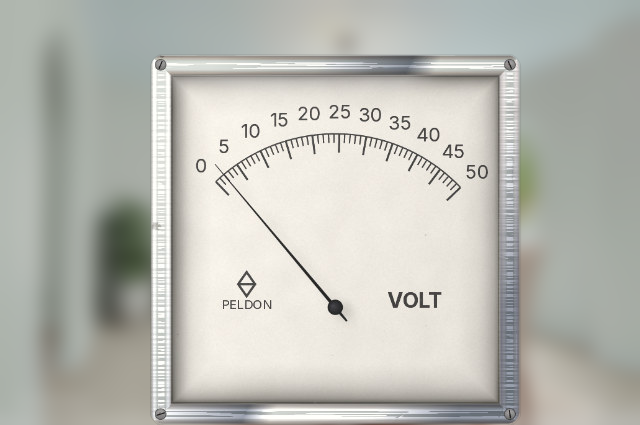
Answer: 2 V
